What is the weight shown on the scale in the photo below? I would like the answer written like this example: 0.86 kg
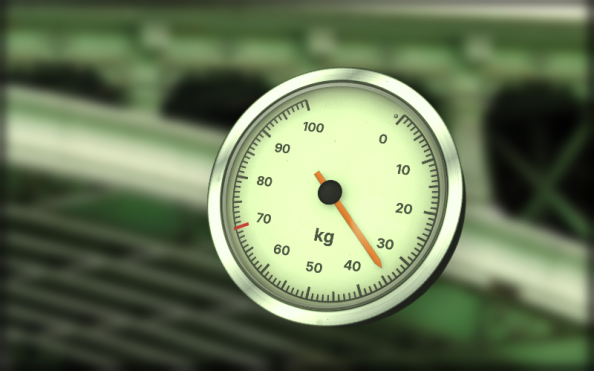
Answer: 34 kg
